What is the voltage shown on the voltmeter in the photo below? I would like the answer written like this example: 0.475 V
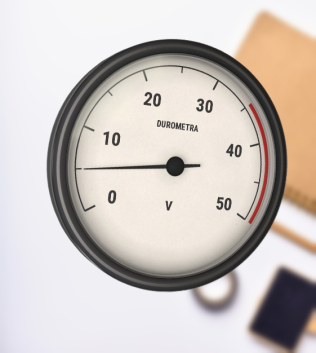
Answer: 5 V
